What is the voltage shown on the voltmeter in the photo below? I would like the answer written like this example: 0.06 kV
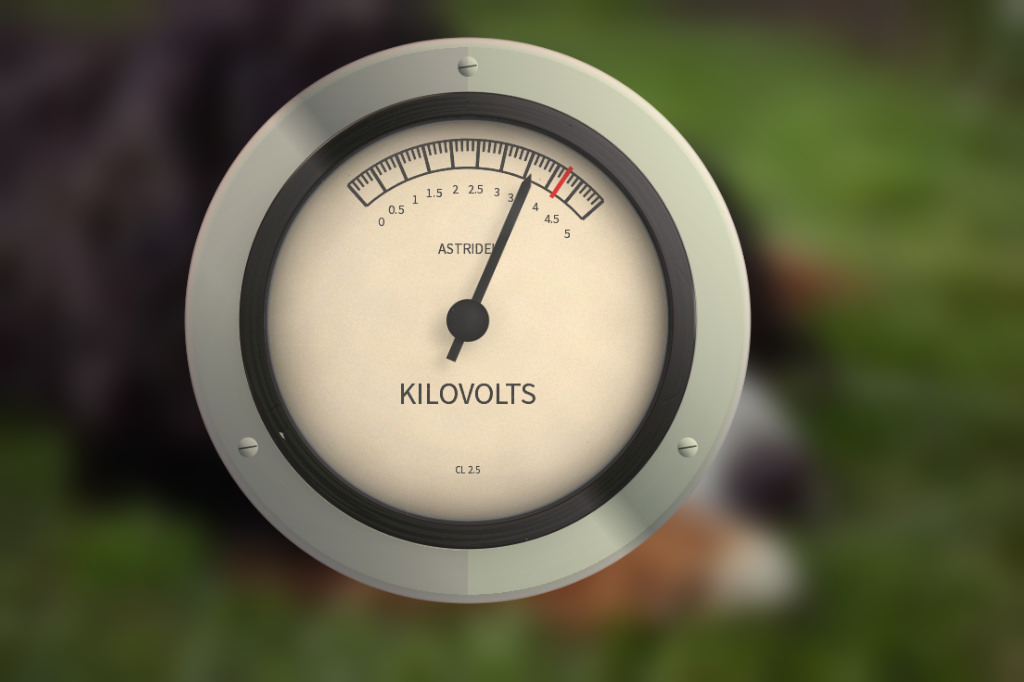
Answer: 3.6 kV
